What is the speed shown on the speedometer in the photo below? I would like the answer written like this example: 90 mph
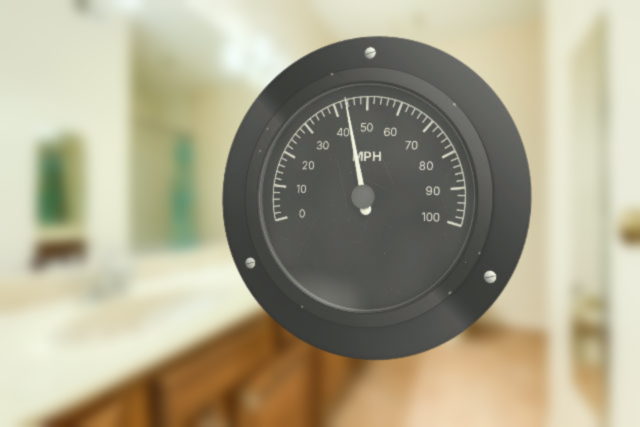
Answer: 44 mph
